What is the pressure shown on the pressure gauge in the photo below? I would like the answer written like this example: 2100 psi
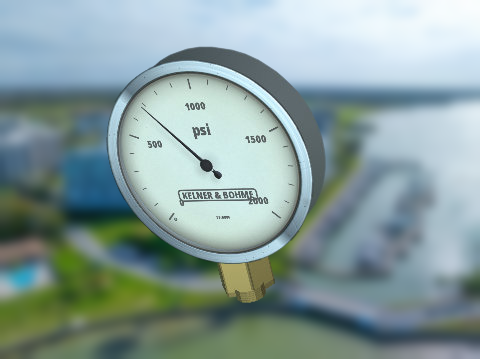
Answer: 700 psi
